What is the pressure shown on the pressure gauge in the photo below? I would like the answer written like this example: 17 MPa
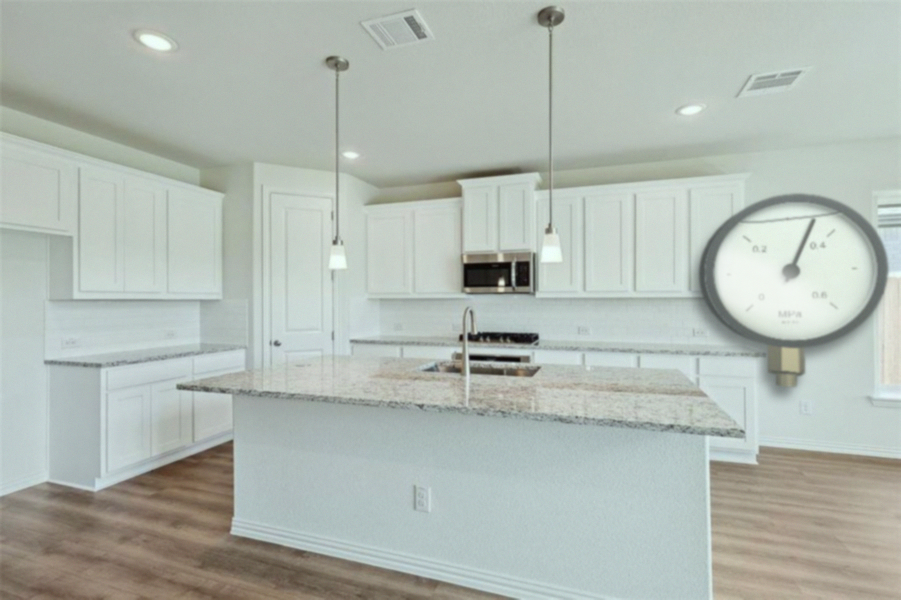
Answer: 0.35 MPa
